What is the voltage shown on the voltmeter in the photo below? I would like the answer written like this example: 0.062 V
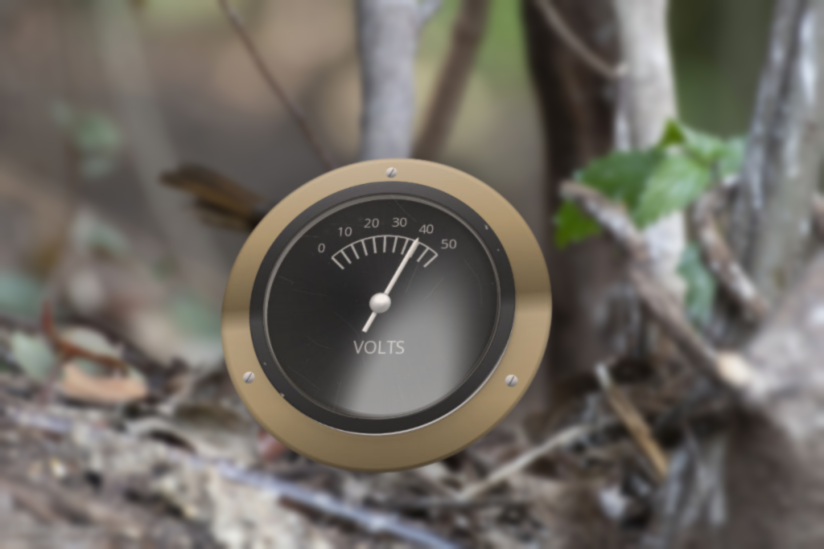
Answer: 40 V
